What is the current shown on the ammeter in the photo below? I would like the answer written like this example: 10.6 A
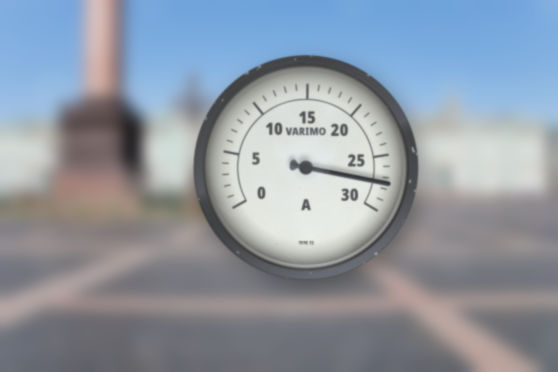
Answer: 27.5 A
